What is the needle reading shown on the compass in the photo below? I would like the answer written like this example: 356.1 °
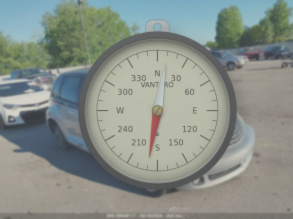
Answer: 190 °
